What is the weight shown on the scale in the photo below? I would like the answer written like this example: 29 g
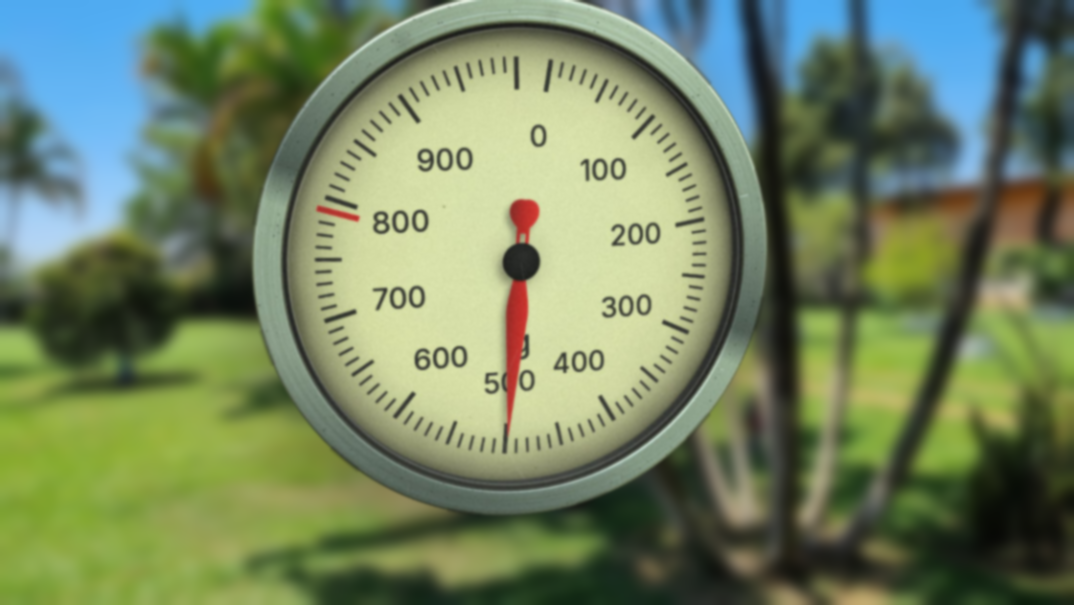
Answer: 500 g
